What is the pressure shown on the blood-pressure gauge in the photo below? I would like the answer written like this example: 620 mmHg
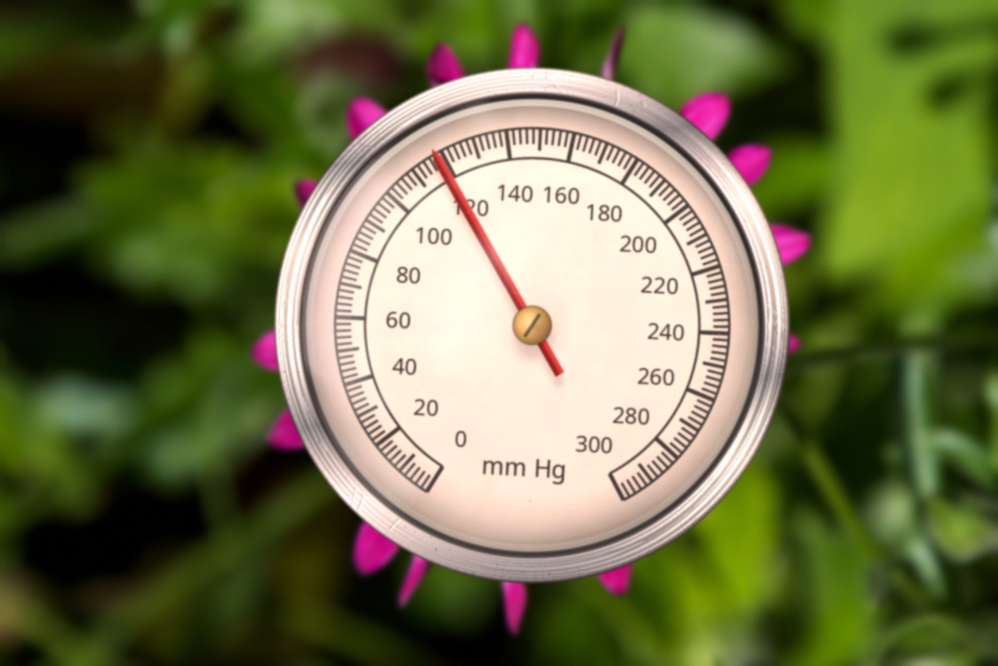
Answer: 118 mmHg
